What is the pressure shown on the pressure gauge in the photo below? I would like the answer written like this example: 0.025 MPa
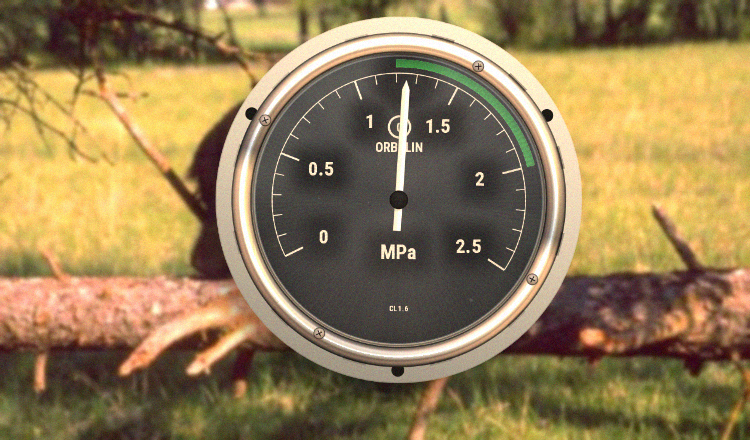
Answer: 1.25 MPa
